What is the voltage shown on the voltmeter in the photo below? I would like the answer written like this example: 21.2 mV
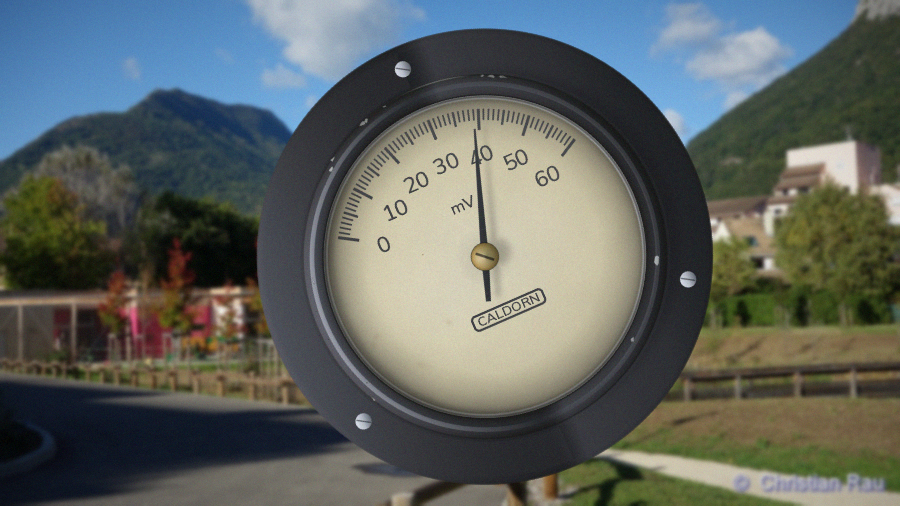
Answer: 39 mV
